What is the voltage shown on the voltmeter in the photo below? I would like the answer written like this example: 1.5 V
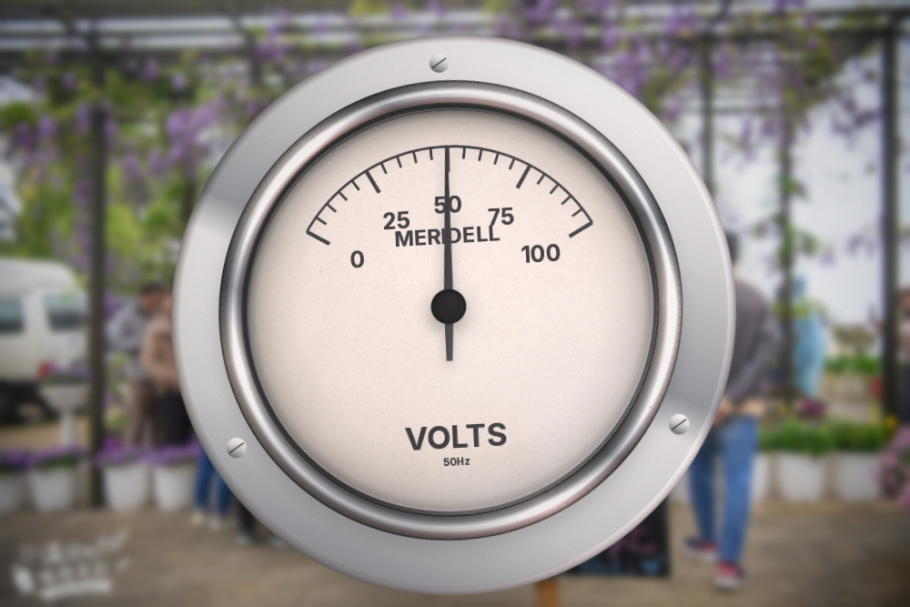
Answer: 50 V
